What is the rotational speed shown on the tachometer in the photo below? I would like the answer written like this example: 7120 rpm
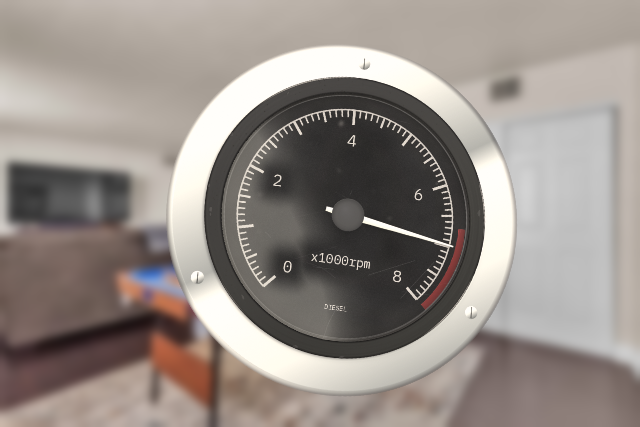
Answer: 7000 rpm
